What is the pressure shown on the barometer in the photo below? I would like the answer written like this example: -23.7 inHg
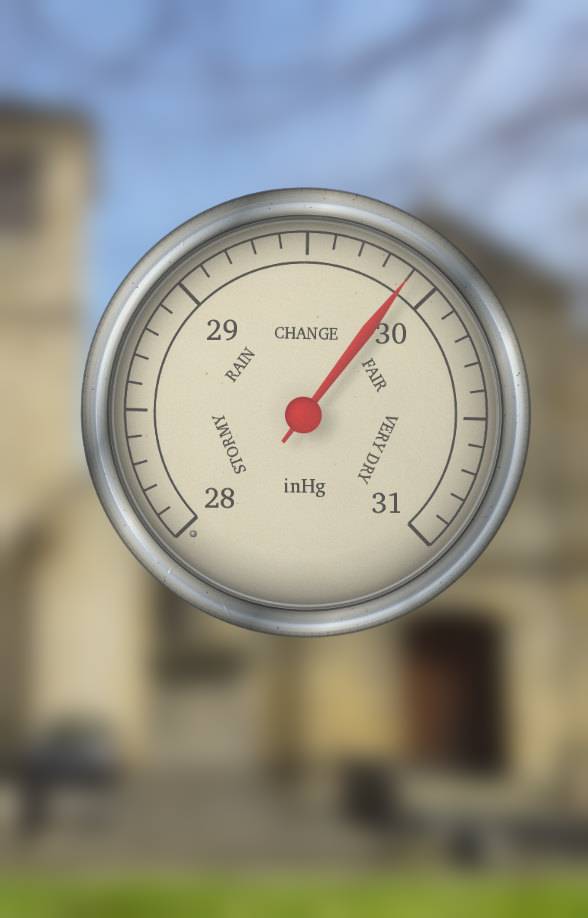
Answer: 29.9 inHg
